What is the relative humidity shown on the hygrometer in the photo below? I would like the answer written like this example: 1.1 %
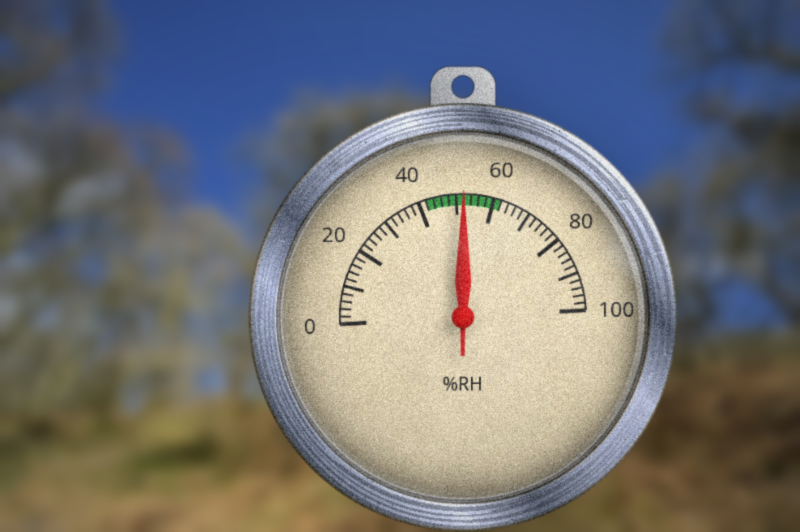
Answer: 52 %
